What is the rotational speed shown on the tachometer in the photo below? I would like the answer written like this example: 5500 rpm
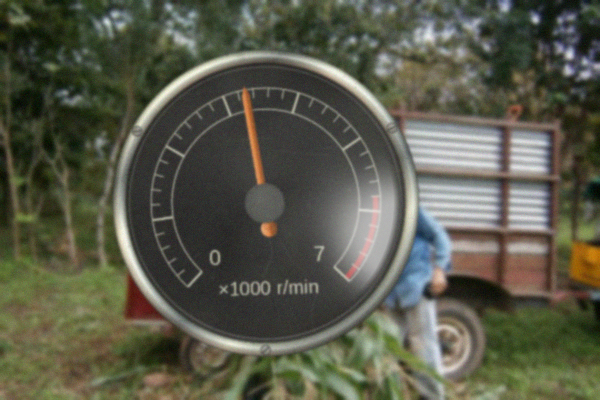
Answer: 3300 rpm
